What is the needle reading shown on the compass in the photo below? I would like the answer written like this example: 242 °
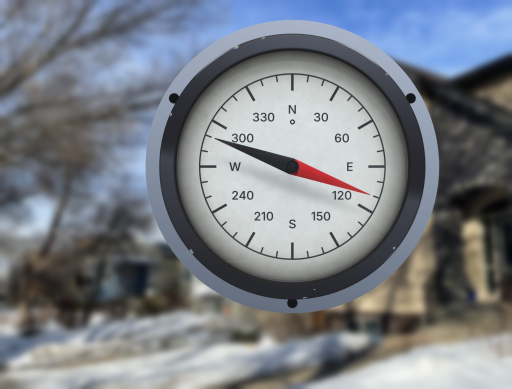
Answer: 110 °
